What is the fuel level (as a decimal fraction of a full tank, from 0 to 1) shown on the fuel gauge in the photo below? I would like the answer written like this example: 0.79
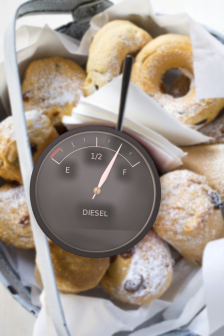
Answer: 0.75
